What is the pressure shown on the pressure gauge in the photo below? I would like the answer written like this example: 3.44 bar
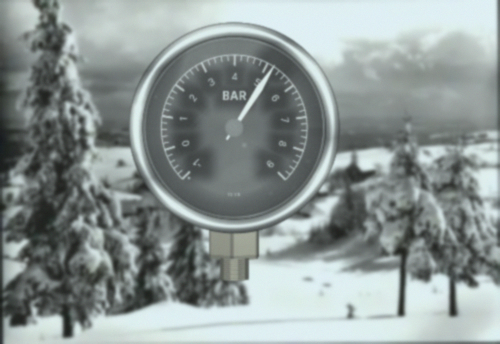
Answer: 5.2 bar
